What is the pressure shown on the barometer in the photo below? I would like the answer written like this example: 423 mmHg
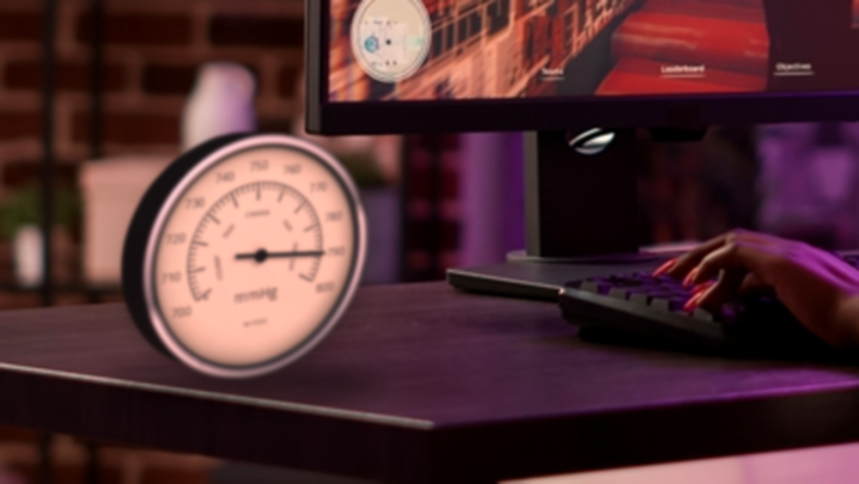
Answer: 790 mmHg
